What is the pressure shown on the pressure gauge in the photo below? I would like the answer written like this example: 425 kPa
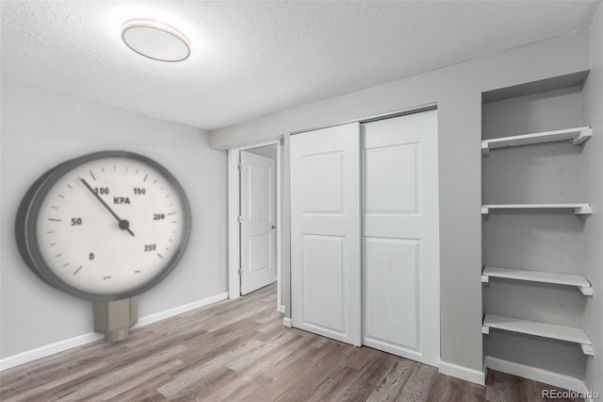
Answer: 90 kPa
